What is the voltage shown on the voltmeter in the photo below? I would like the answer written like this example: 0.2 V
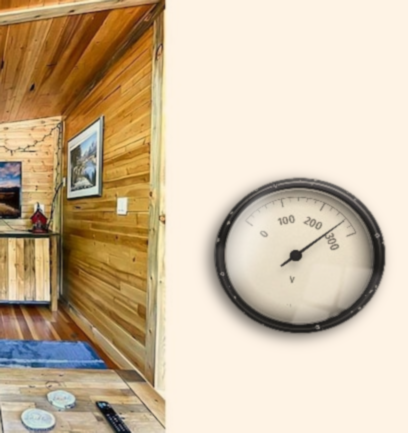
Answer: 260 V
